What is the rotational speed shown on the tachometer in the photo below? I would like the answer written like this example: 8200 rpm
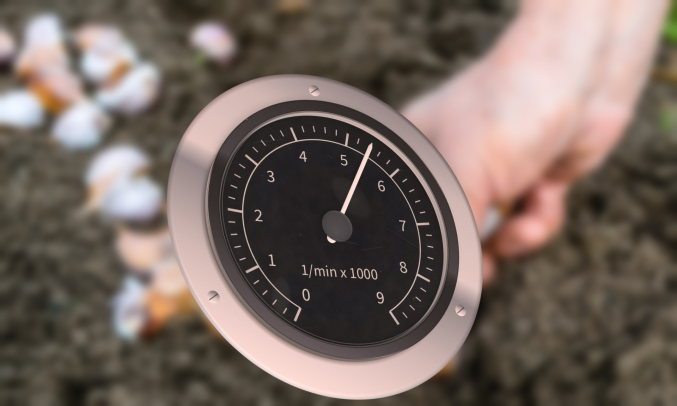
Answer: 5400 rpm
